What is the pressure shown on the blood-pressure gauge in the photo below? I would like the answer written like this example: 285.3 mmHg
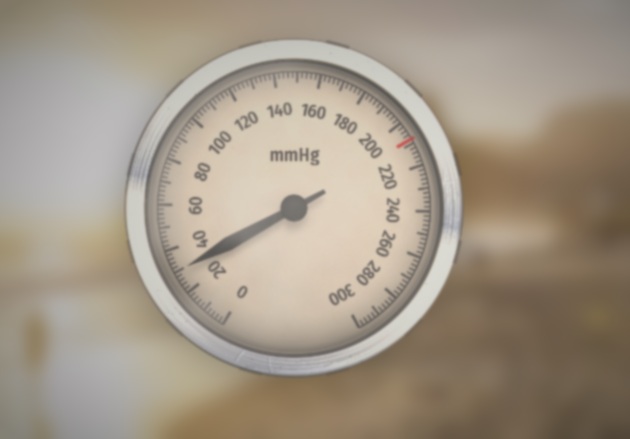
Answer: 30 mmHg
